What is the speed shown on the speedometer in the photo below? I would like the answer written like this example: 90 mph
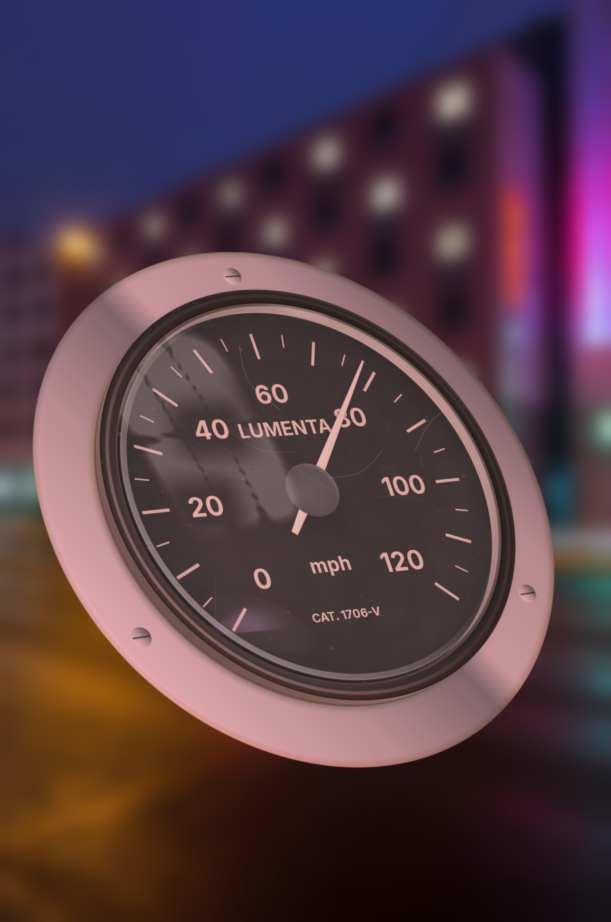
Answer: 77.5 mph
